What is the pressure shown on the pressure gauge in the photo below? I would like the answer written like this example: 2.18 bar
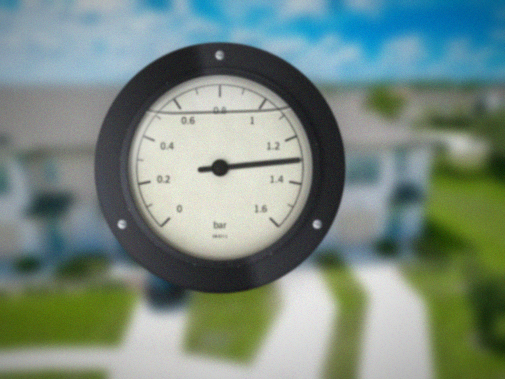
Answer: 1.3 bar
